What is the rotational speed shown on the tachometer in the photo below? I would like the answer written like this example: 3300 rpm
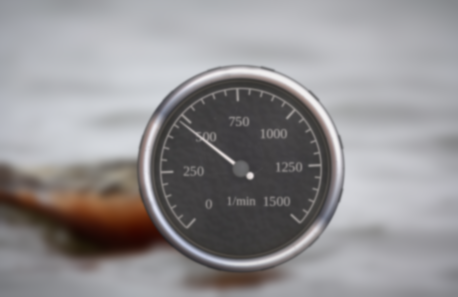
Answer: 475 rpm
